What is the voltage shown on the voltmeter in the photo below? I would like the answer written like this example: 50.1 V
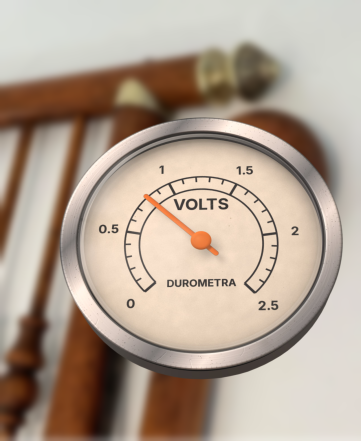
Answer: 0.8 V
